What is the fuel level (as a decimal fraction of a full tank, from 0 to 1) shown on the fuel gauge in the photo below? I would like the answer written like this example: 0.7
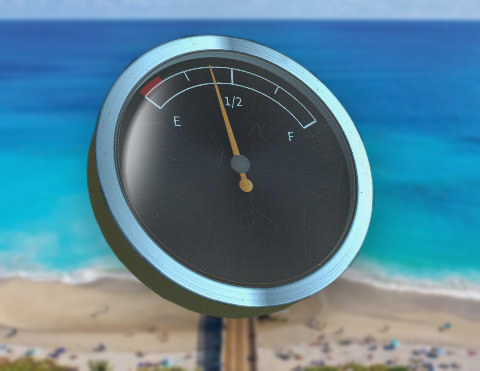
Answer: 0.375
